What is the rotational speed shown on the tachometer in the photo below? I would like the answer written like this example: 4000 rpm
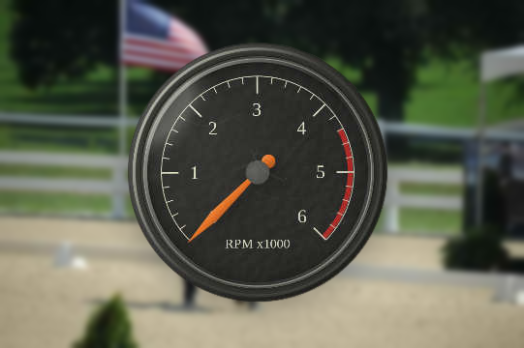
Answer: 0 rpm
